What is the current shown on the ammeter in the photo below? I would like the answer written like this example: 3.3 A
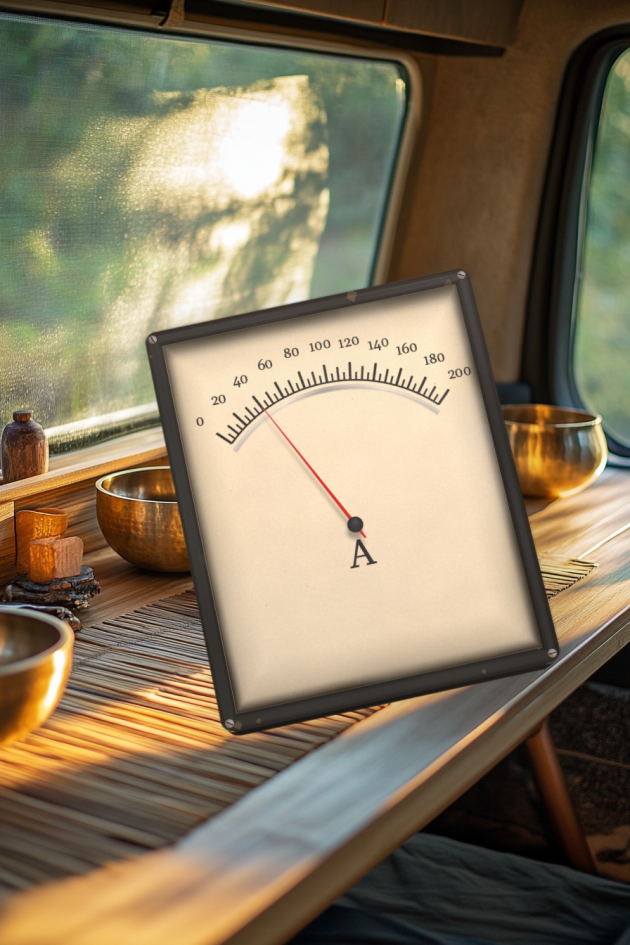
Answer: 40 A
